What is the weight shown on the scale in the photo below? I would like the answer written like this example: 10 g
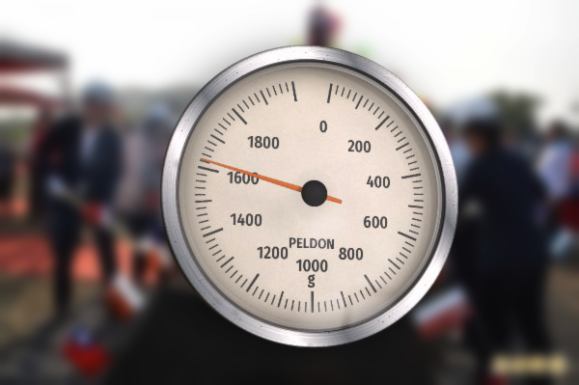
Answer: 1620 g
